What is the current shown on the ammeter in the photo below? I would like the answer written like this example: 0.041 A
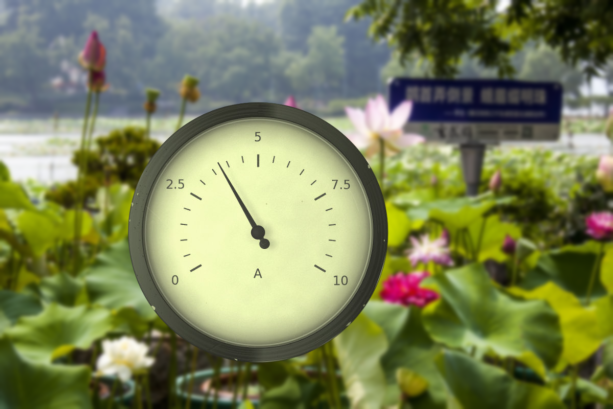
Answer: 3.75 A
